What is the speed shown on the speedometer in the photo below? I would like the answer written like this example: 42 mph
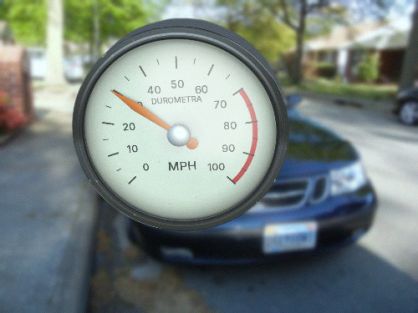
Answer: 30 mph
